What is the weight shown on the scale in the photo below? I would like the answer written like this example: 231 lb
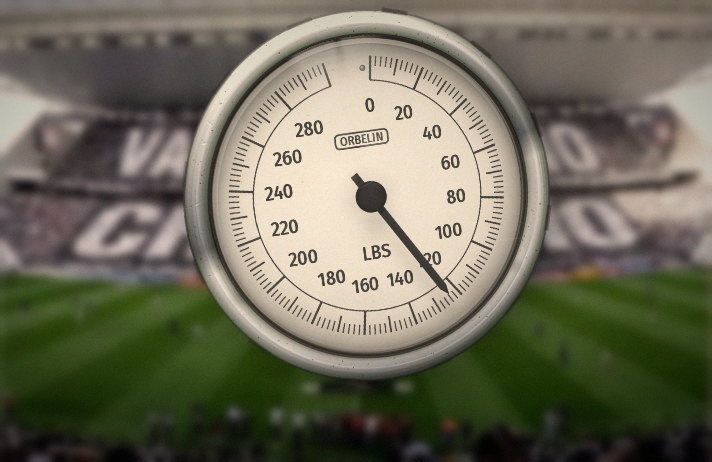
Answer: 124 lb
